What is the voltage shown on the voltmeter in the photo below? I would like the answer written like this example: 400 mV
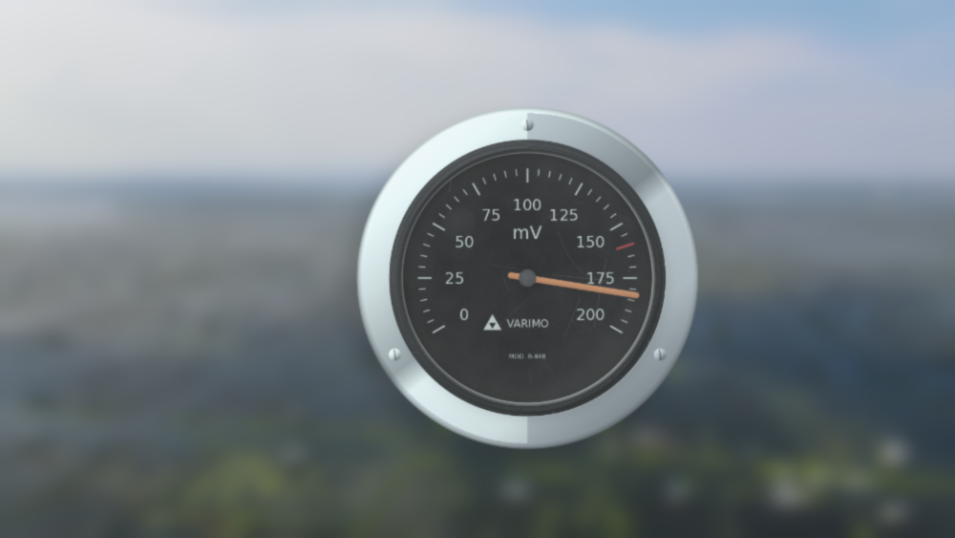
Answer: 182.5 mV
